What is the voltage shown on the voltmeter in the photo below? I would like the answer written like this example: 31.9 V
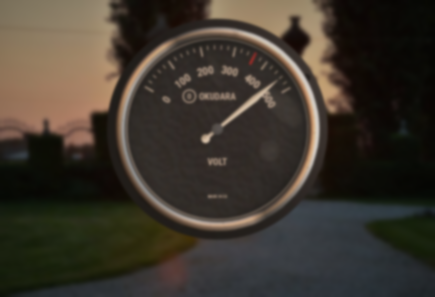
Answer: 460 V
